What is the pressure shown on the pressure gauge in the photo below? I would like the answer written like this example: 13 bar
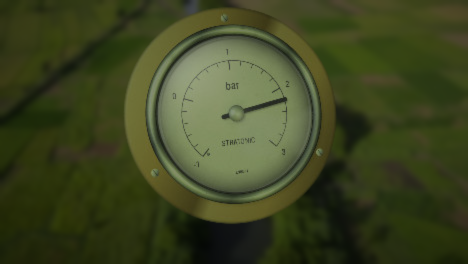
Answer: 2.2 bar
